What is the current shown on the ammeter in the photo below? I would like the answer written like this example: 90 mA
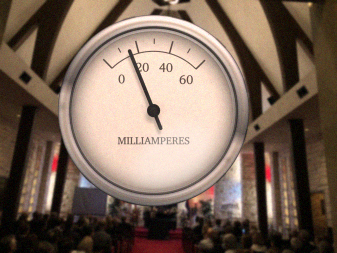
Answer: 15 mA
